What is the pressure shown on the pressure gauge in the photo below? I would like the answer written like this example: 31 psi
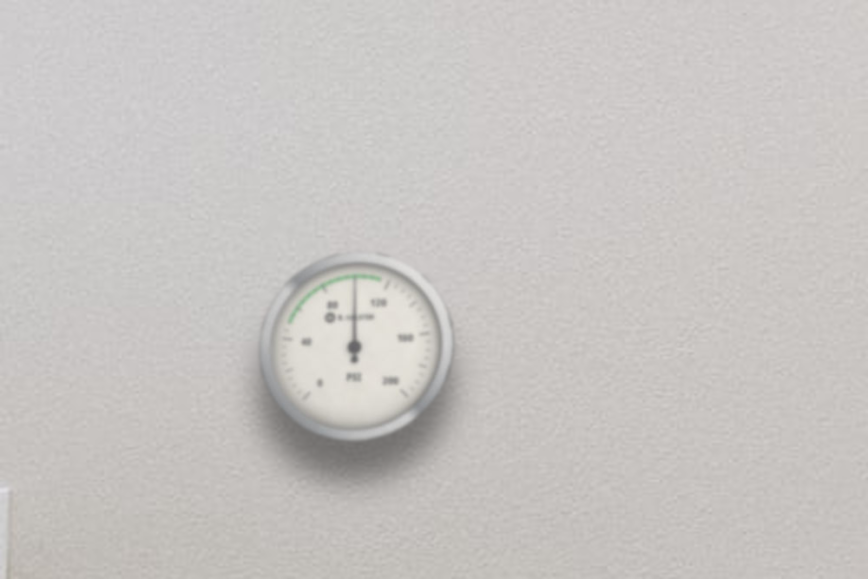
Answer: 100 psi
